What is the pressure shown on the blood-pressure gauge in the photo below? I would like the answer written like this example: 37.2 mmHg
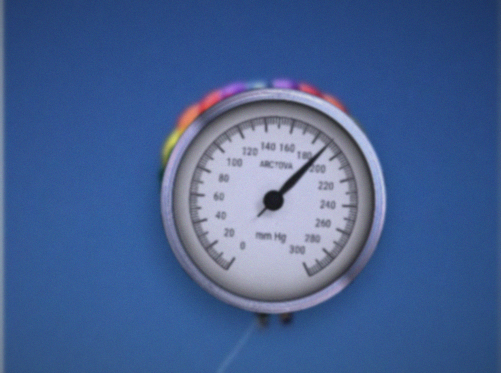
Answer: 190 mmHg
